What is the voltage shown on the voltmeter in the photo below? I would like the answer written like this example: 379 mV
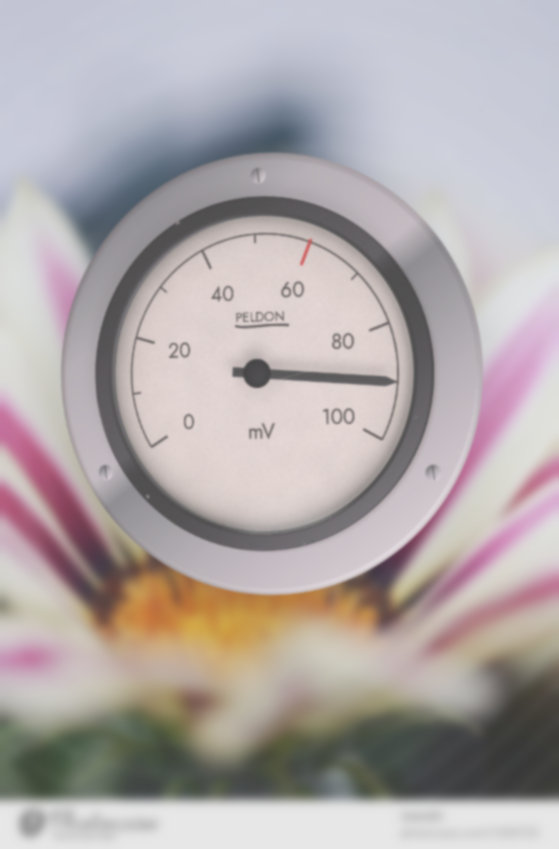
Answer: 90 mV
